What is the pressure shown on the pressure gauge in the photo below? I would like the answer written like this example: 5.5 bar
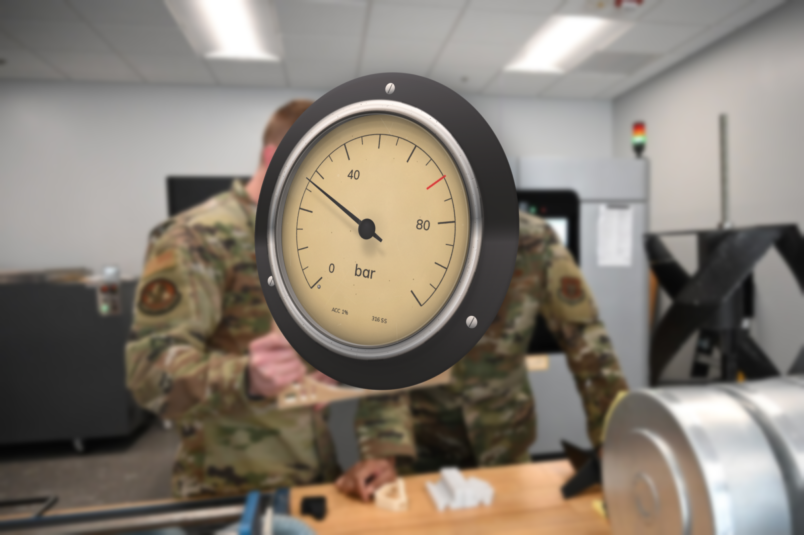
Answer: 27.5 bar
